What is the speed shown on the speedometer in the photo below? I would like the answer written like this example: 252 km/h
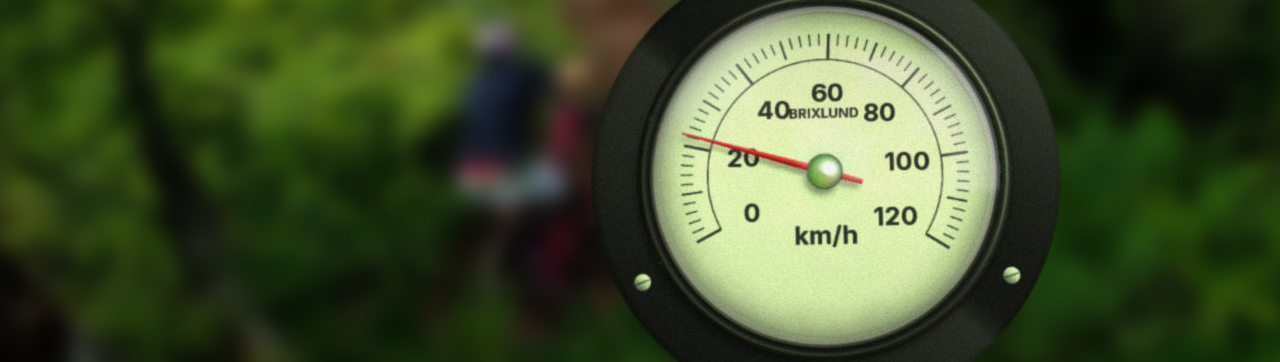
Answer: 22 km/h
